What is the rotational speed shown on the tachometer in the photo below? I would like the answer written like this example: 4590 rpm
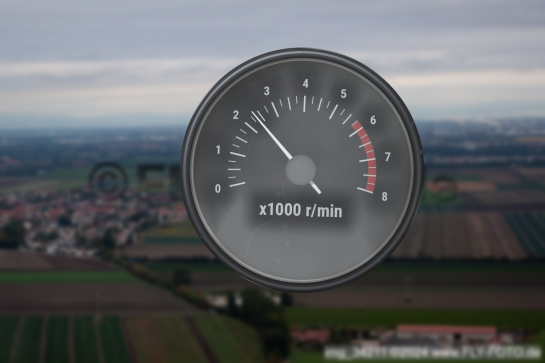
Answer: 2375 rpm
